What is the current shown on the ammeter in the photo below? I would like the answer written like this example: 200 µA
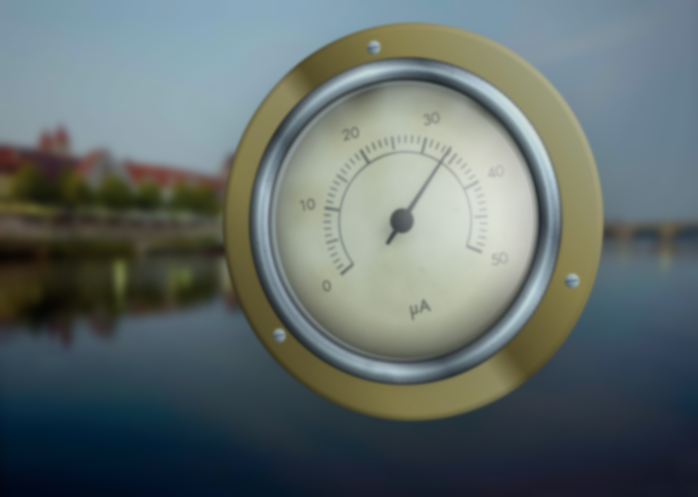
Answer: 34 µA
